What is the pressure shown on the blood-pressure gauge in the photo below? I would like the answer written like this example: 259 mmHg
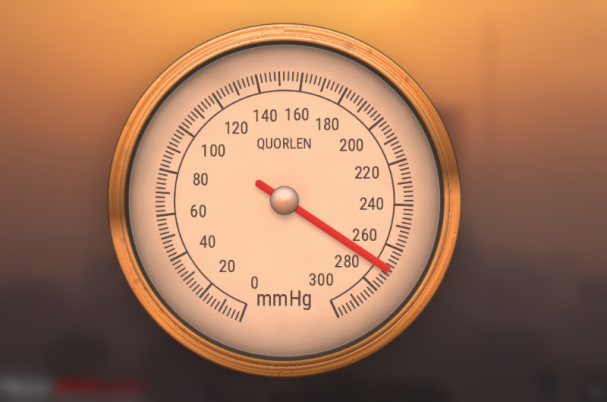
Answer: 270 mmHg
